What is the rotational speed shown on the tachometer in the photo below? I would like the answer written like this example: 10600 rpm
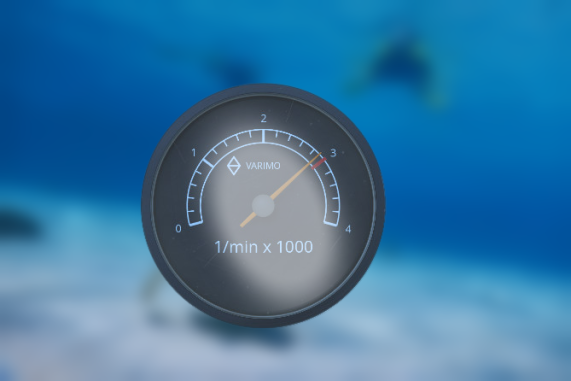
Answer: 2900 rpm
